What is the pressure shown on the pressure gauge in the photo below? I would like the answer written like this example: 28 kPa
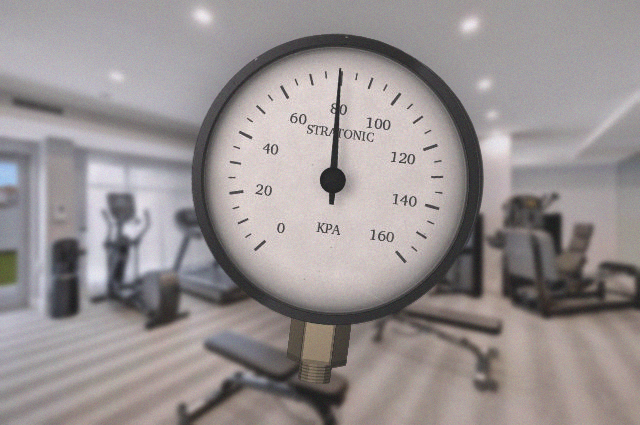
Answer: 80 kPa
